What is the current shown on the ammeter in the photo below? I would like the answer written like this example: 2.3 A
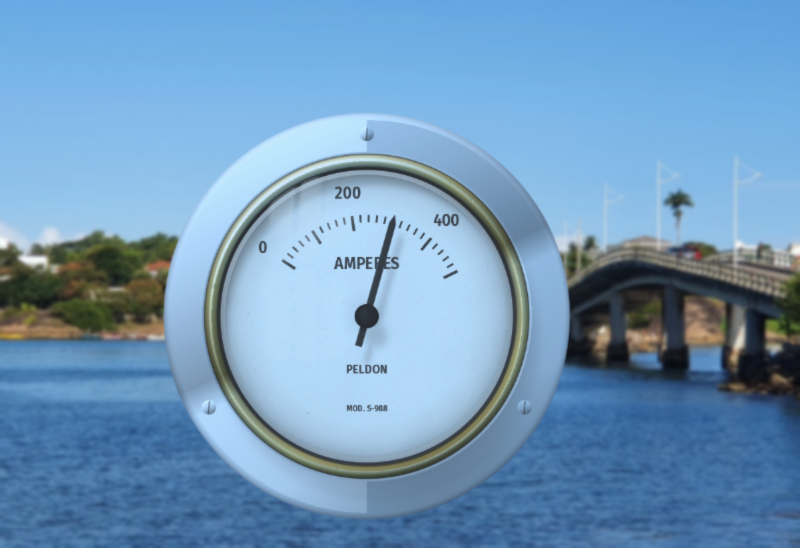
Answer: 300 A
